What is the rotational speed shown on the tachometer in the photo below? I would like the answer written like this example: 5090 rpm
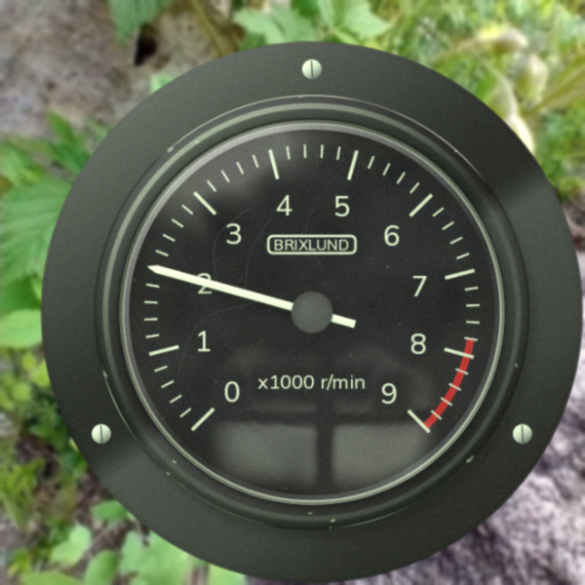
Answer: 2000 rpm
